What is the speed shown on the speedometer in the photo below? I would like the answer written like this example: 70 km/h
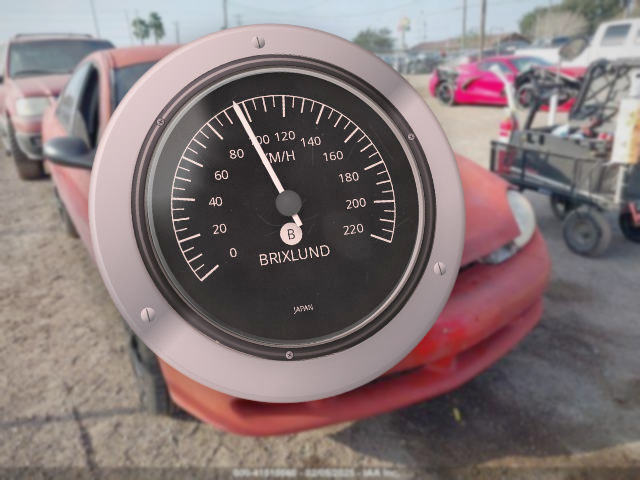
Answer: 95 km/h
